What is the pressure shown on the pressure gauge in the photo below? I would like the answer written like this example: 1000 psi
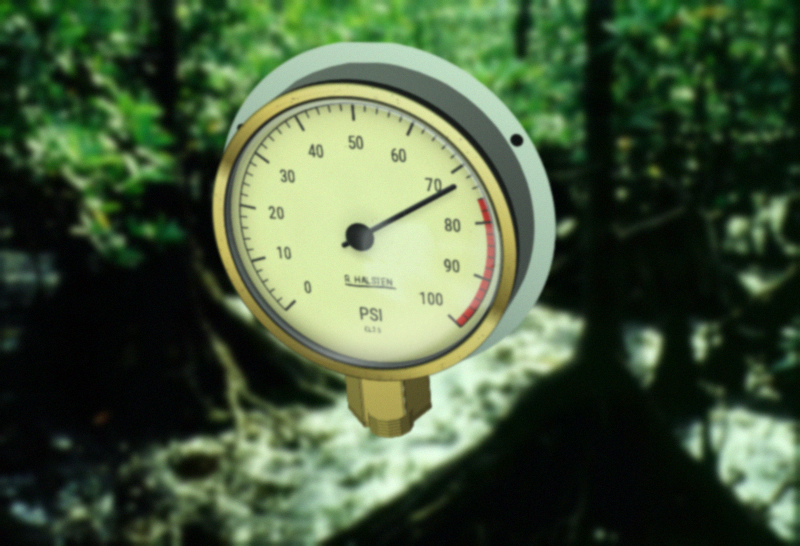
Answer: 72 psi
